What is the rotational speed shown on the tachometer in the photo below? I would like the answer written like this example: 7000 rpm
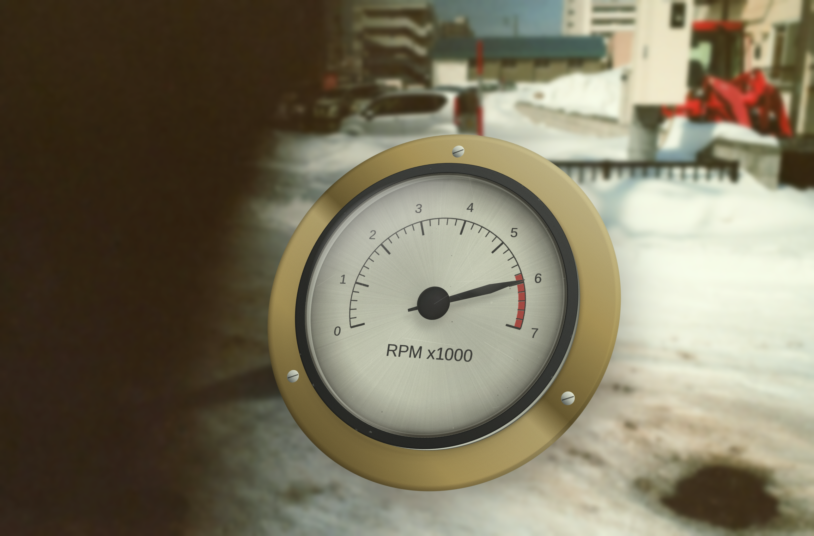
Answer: 6000 rpm
